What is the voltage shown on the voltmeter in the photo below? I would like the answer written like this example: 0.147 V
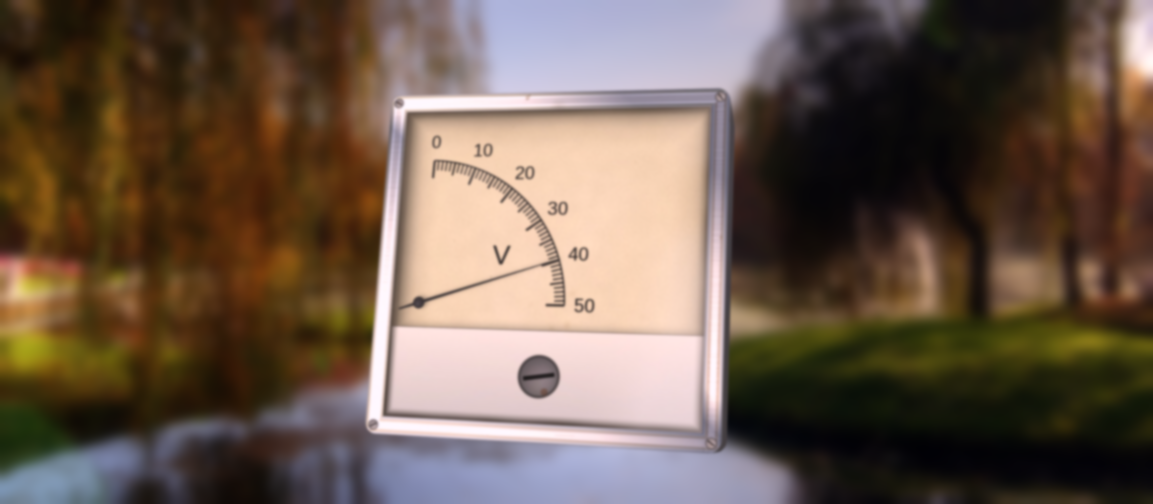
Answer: 40 V
